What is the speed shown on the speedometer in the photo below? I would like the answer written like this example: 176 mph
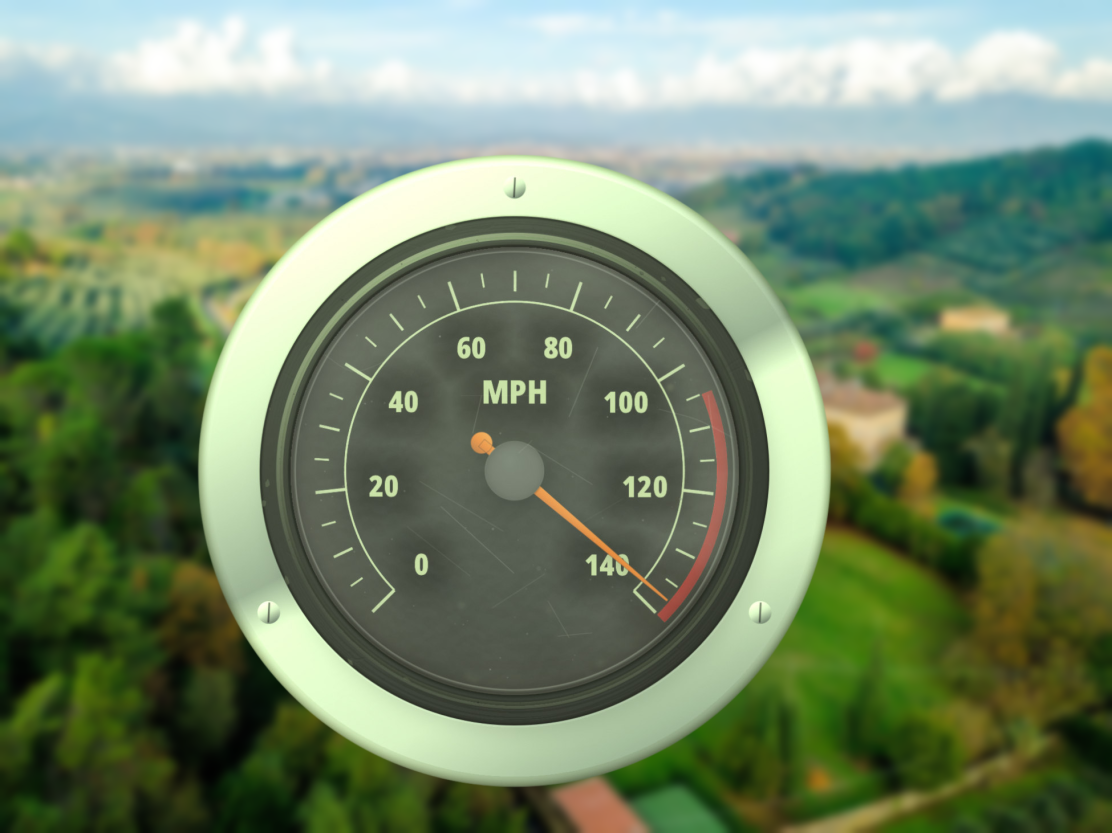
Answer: 137.5 mph
